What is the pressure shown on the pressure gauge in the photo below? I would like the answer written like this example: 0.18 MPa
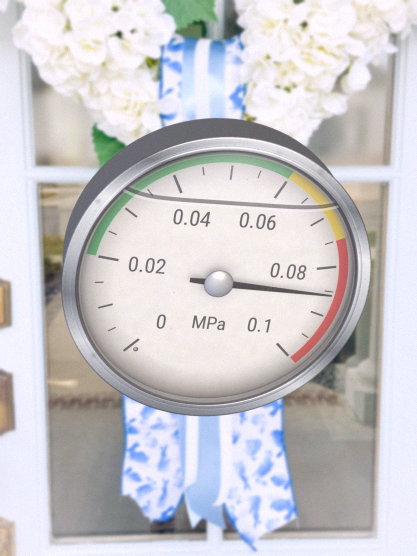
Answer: 0.085 MPa
